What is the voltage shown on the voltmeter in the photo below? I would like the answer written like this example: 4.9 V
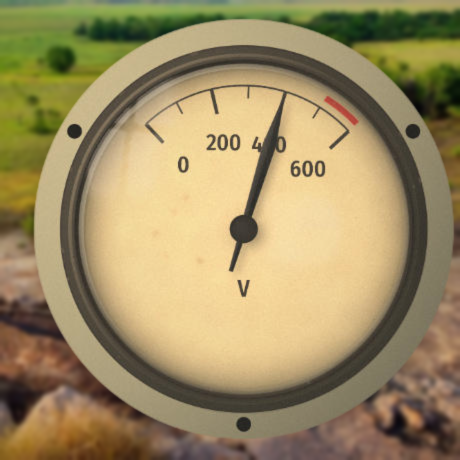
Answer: 400 V
